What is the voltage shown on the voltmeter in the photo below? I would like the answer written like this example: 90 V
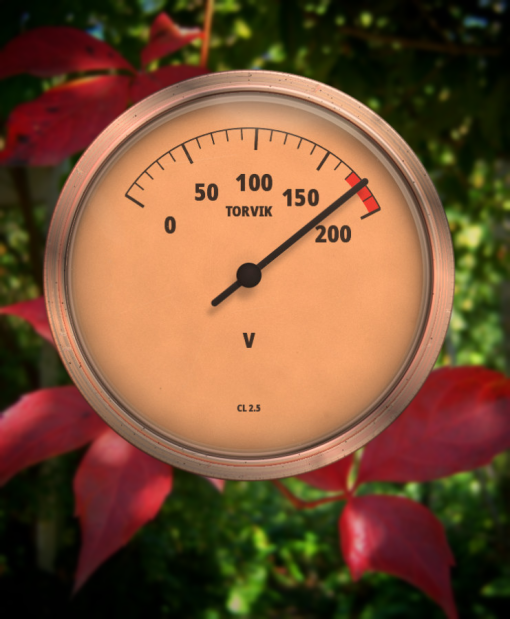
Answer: 180 V
